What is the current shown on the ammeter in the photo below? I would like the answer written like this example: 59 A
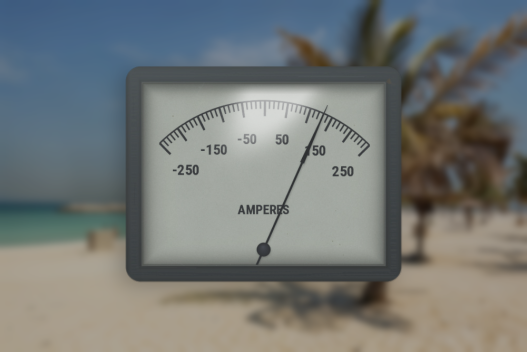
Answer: 130 A
